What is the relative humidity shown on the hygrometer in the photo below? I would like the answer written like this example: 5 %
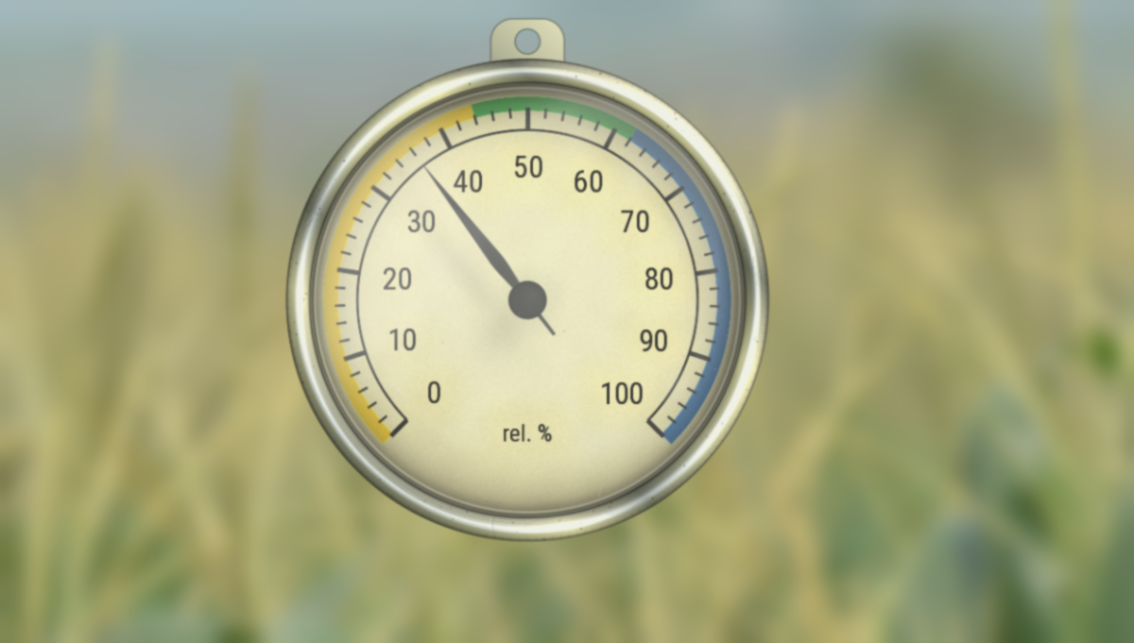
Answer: 36 %
